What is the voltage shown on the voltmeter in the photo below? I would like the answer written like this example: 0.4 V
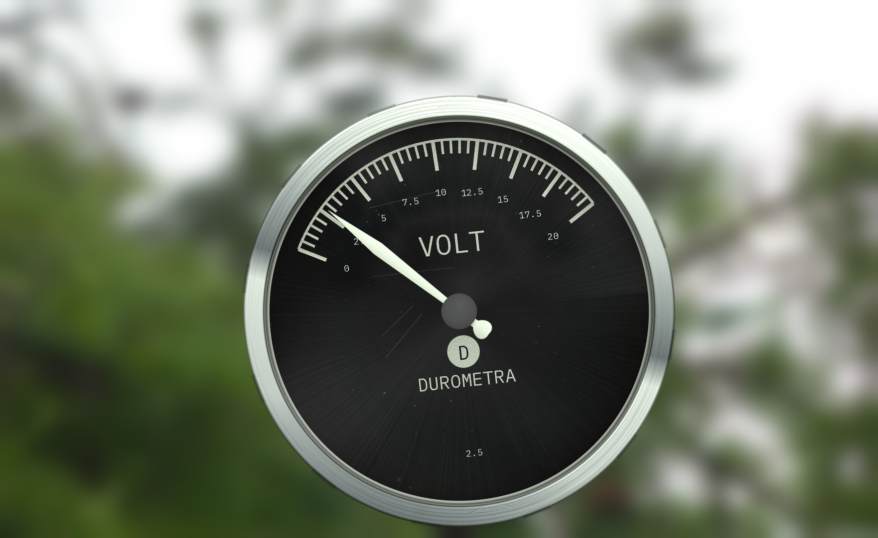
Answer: 2.75 V
